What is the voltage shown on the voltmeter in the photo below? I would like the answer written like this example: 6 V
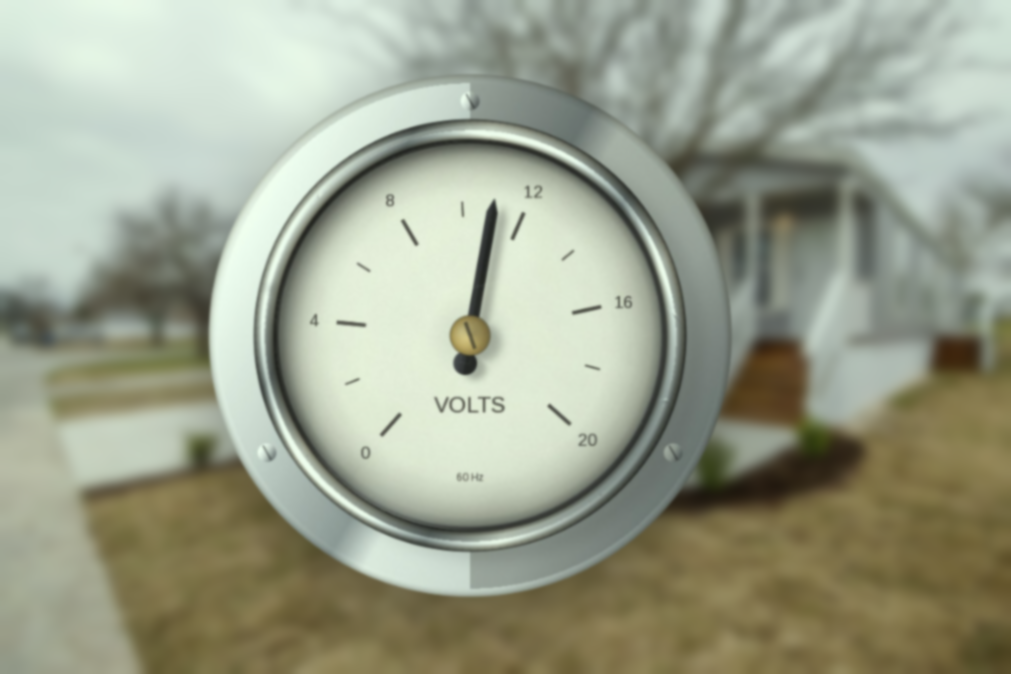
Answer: 11 V
